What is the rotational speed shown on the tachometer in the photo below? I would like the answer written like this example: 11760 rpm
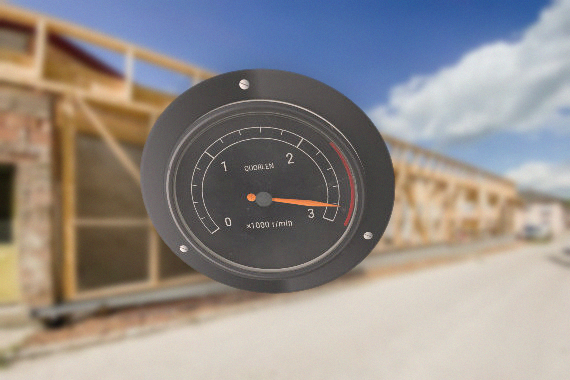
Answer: 2800 rpm
